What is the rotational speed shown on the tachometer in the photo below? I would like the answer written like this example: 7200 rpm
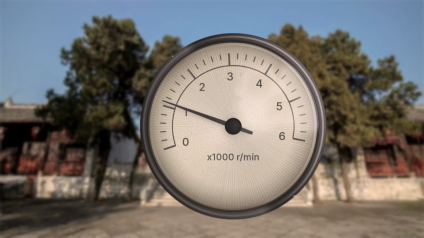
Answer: 1100 rpm
